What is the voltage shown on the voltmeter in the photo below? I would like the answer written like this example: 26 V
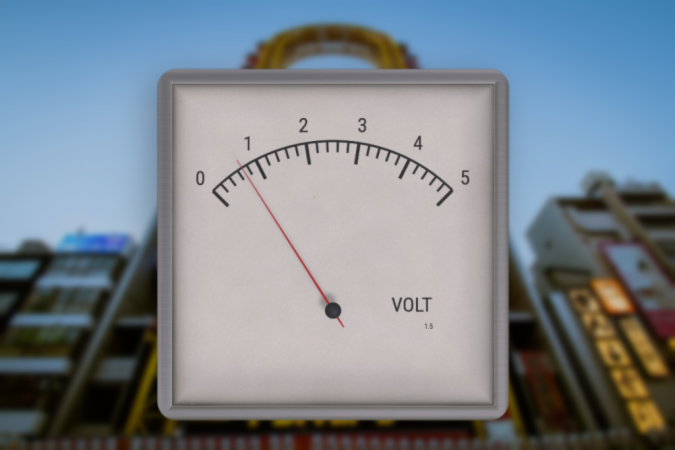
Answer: 0.7 V
